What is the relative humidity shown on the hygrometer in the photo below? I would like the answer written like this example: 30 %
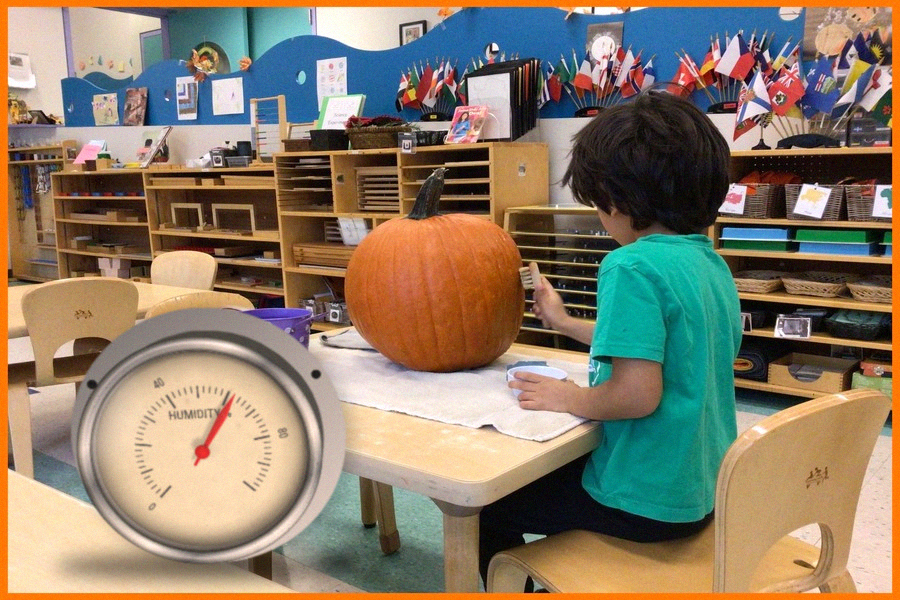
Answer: 62 %
